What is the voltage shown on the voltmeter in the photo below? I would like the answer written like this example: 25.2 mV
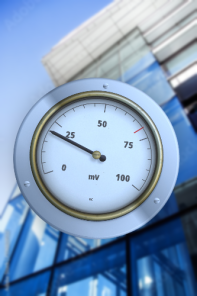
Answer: 20 mV
